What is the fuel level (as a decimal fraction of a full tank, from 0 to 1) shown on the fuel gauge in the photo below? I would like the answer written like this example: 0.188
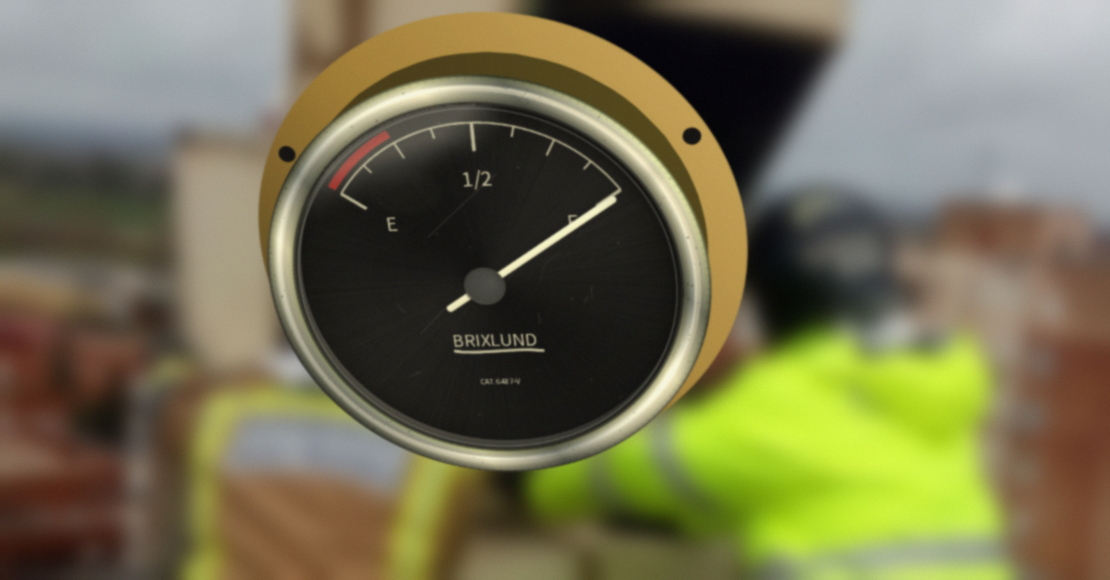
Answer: 1
